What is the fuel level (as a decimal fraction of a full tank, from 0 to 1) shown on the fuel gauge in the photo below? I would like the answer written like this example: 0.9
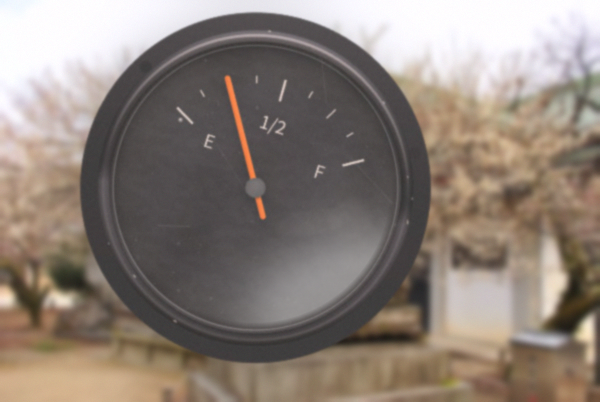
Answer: 0.25
